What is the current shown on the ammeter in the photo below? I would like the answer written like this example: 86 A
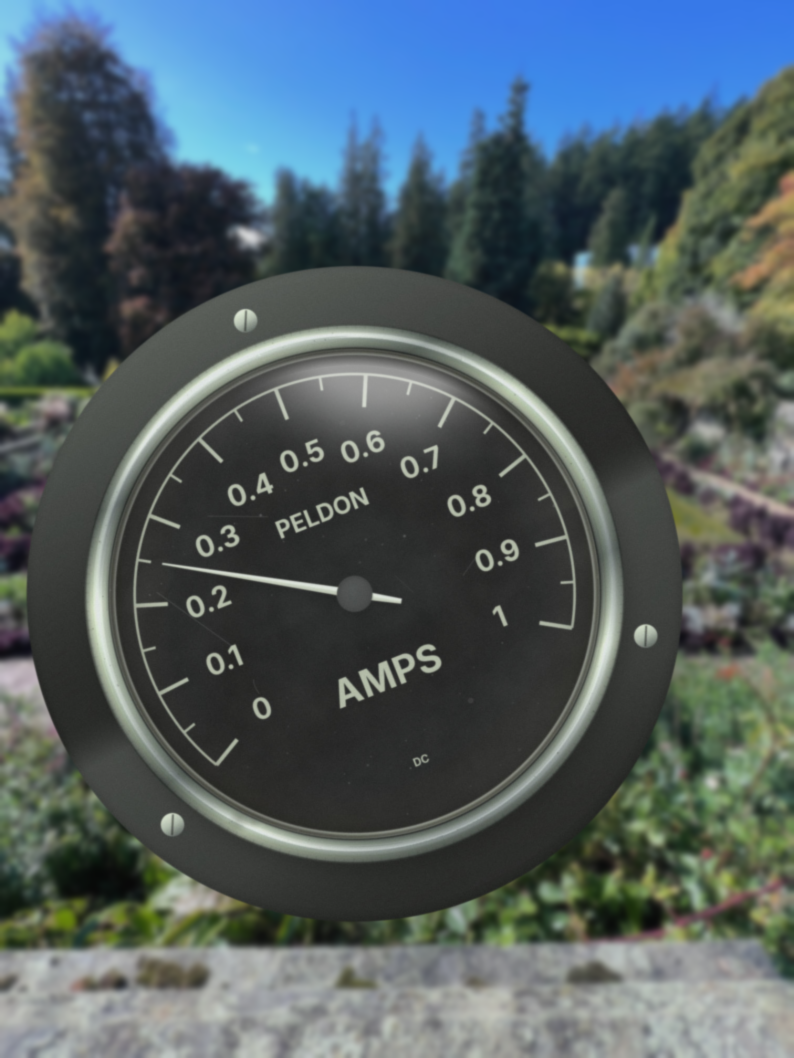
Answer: 0.25 A
